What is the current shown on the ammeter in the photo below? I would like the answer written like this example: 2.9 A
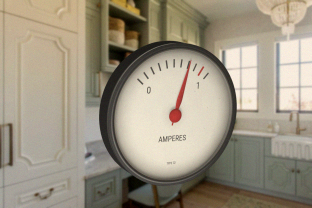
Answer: 0.7 A
